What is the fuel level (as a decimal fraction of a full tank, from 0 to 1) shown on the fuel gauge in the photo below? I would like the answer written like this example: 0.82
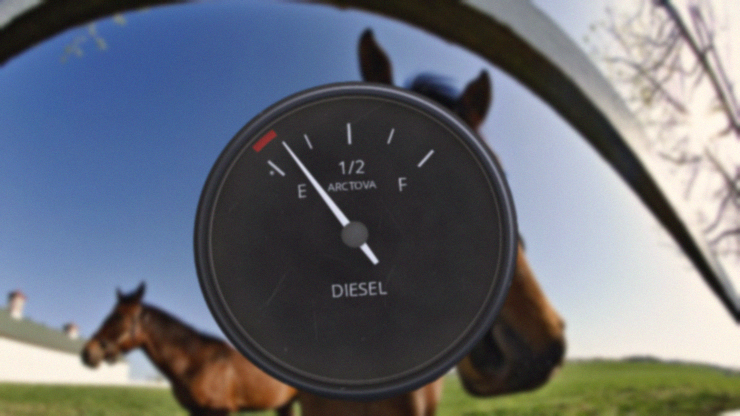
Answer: 0.125
